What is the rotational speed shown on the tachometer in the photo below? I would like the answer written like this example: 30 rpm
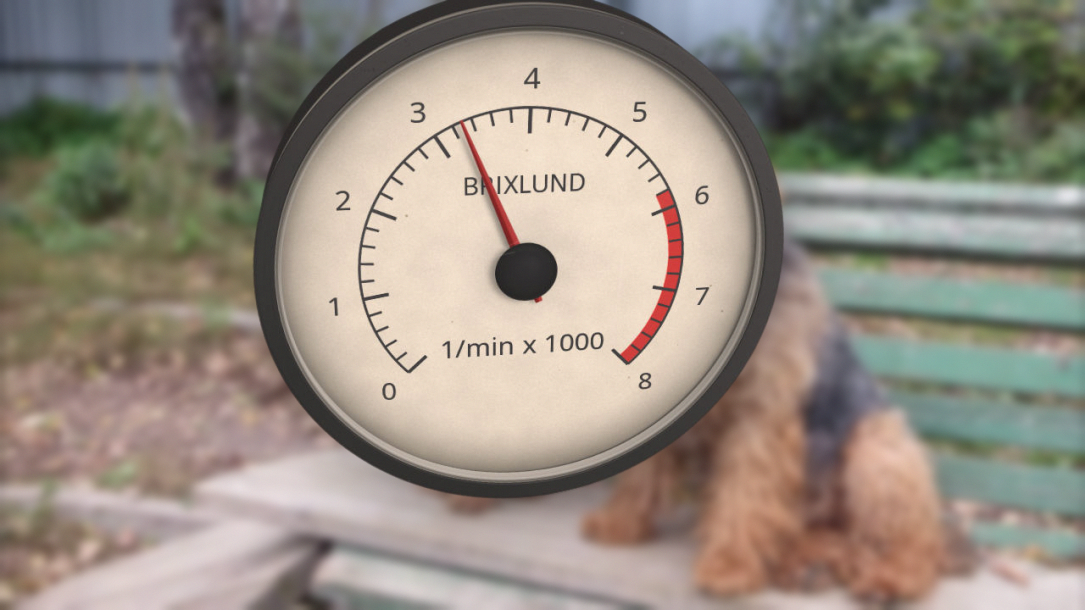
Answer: 3300 rpm
